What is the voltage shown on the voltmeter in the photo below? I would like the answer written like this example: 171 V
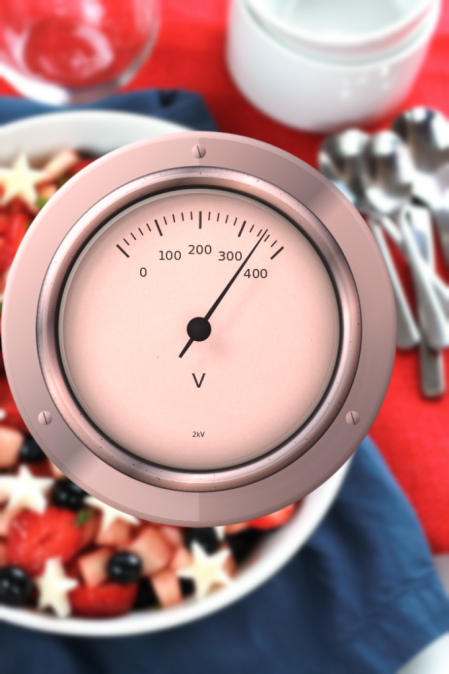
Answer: 350 V
